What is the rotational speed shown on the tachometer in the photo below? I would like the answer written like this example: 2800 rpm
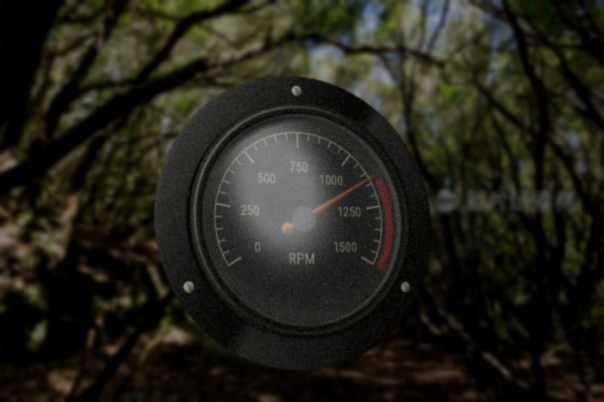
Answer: 1125 rpm
